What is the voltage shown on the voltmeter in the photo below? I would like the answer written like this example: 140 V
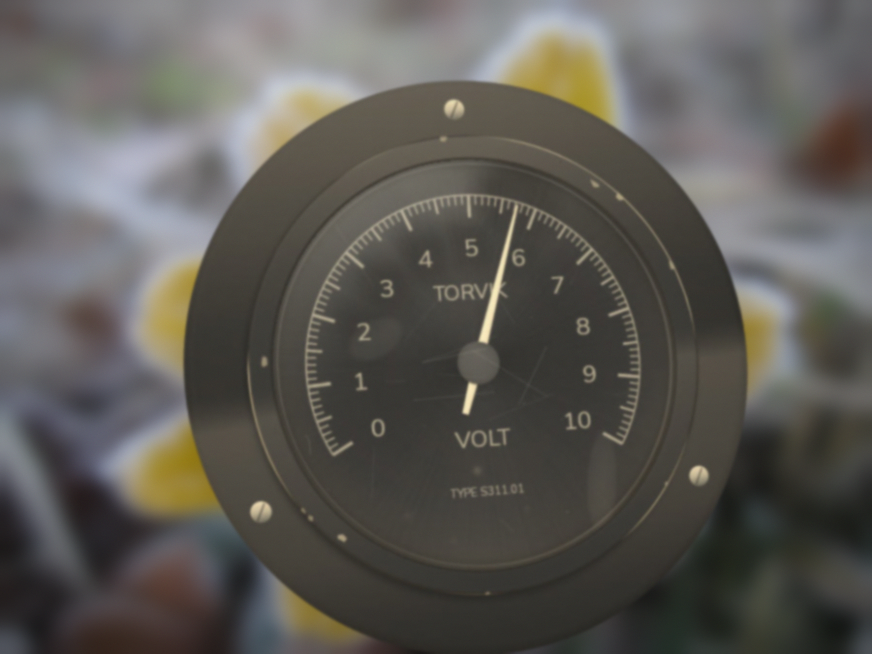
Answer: 5.7 V
